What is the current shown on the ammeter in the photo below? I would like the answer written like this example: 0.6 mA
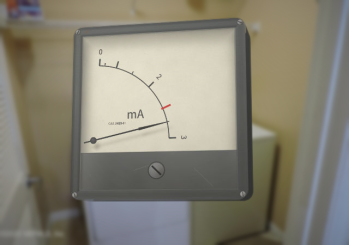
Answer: 2.75 mA
